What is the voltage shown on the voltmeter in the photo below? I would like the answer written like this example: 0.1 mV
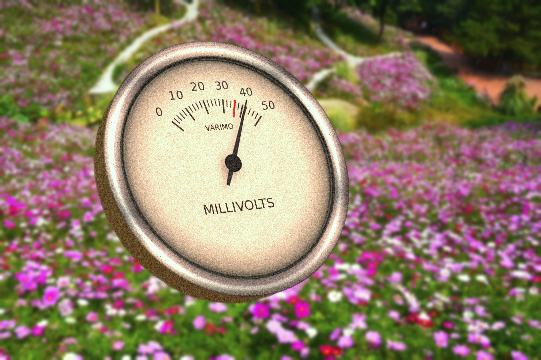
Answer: 40 mV
